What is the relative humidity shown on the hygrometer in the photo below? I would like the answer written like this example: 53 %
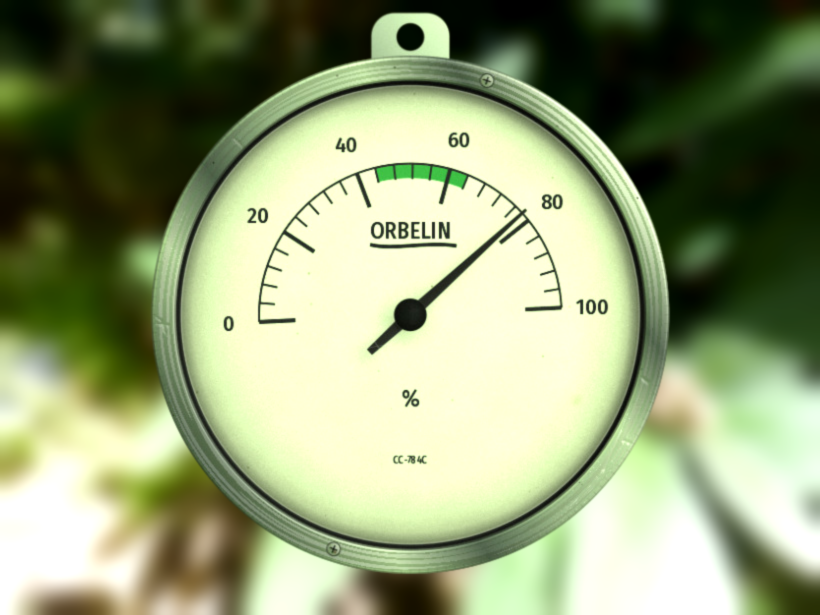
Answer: 78 %
